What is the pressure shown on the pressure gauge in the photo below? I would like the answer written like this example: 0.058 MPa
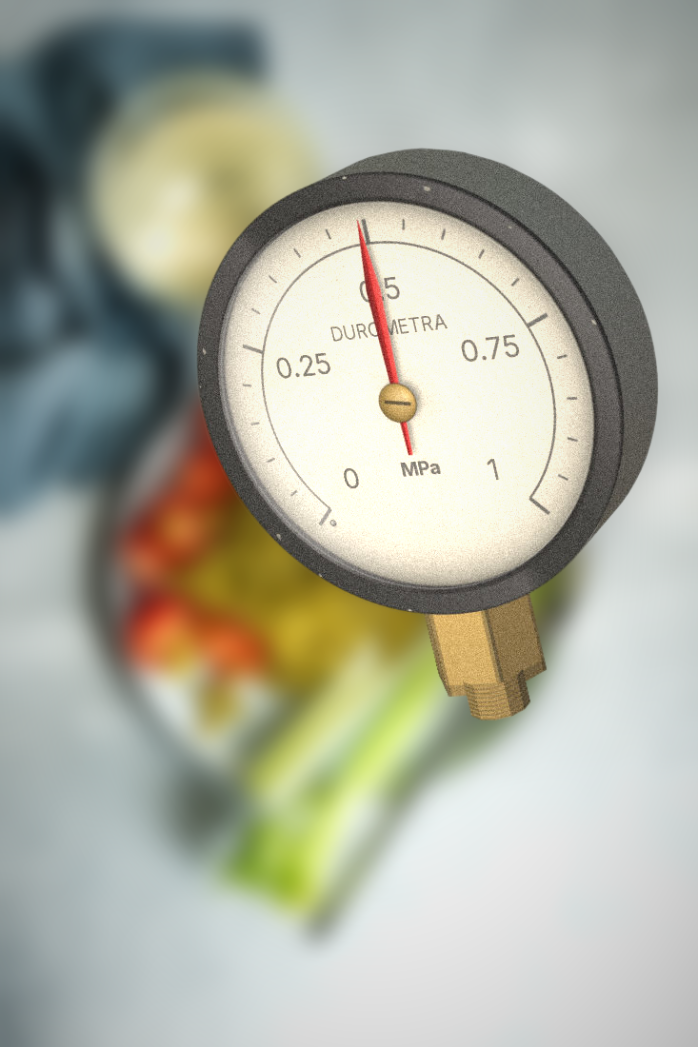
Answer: 0.5 MPa
